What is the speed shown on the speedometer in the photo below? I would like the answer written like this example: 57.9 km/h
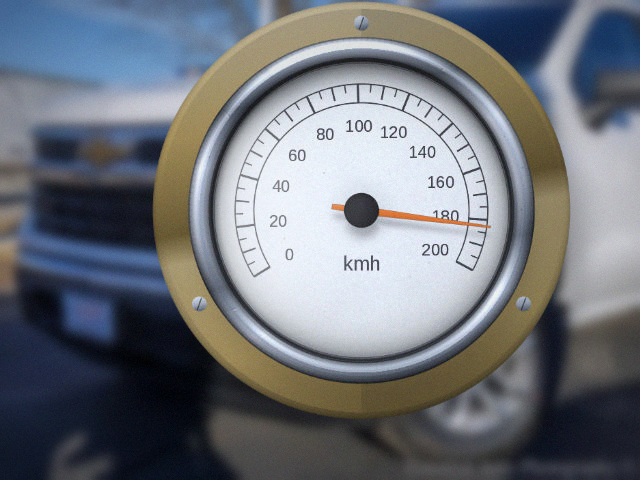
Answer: 182.5 km/h
